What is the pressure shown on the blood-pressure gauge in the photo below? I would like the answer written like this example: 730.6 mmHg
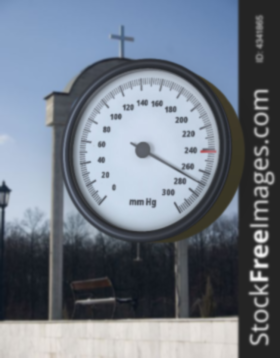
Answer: 270 mmHg
